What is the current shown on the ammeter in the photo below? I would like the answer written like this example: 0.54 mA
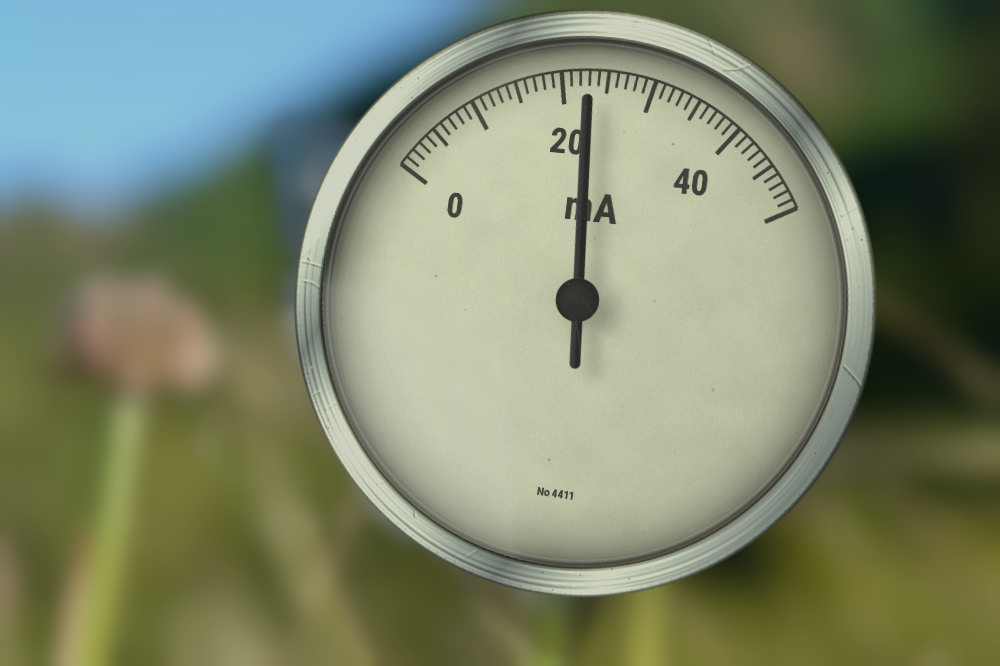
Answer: 23 mA
